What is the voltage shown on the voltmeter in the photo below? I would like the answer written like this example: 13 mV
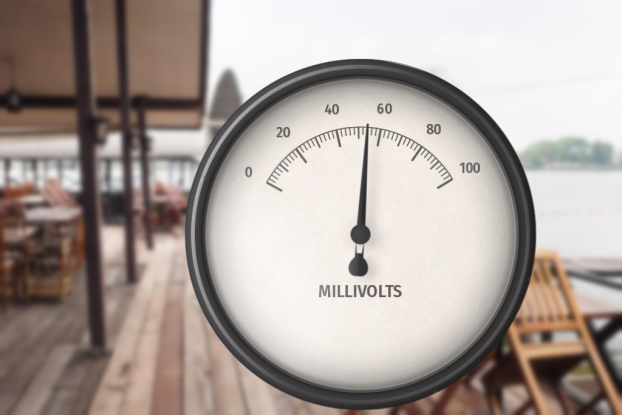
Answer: 54 mV
